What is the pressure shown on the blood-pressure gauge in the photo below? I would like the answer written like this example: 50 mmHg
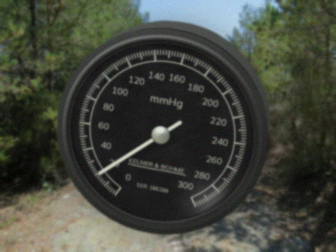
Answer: 20 mmHg
